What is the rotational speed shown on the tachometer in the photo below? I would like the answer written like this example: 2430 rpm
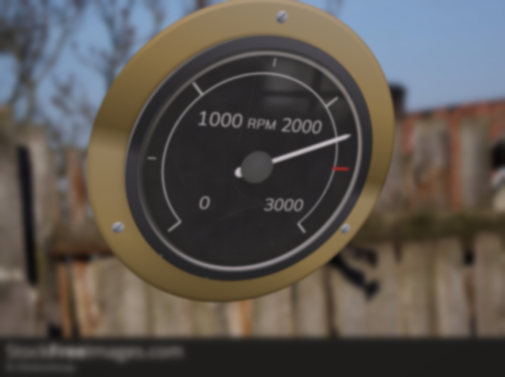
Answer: 2250 rpm
